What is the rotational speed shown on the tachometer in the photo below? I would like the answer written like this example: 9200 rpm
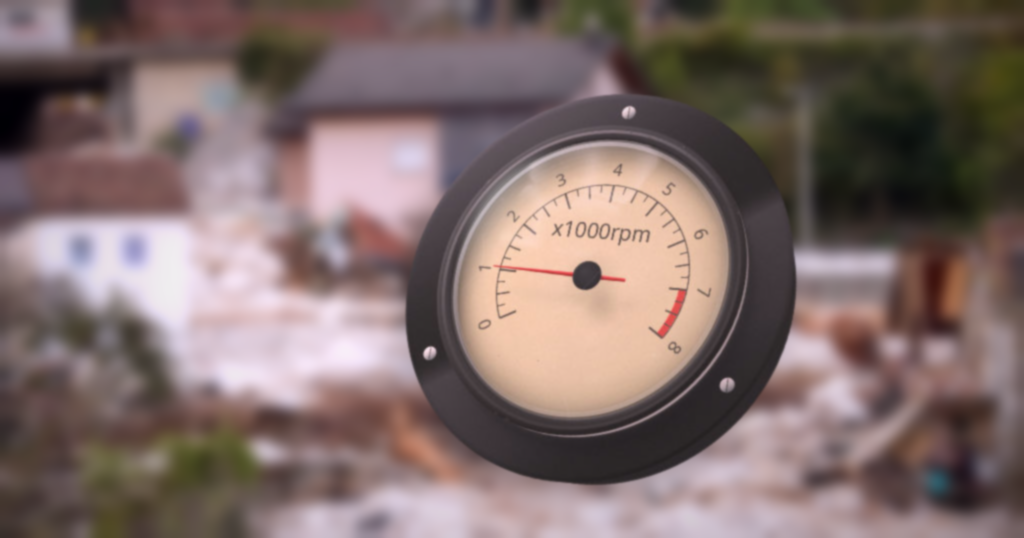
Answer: 1000 rpm
